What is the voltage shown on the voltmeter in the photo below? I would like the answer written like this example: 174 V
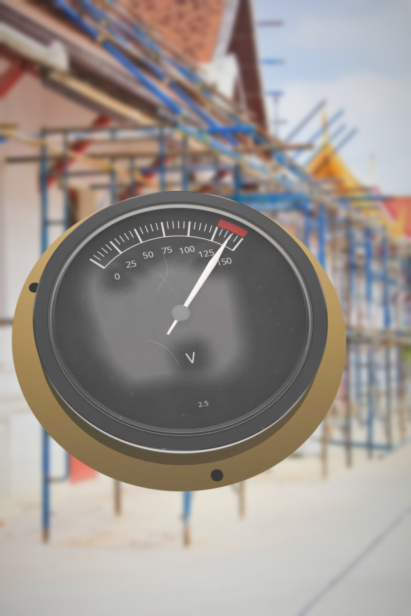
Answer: 140 V
